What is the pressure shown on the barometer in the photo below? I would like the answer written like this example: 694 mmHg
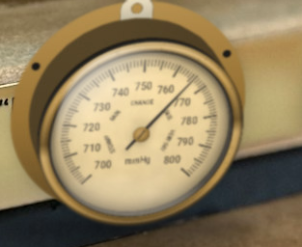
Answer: 765 mmHg
